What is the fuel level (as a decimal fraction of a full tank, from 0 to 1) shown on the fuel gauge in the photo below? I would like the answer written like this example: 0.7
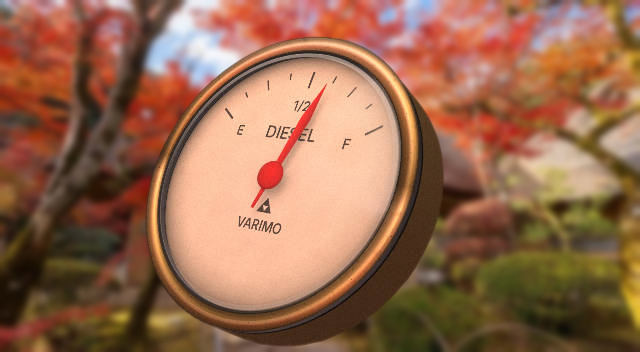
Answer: 0.625
